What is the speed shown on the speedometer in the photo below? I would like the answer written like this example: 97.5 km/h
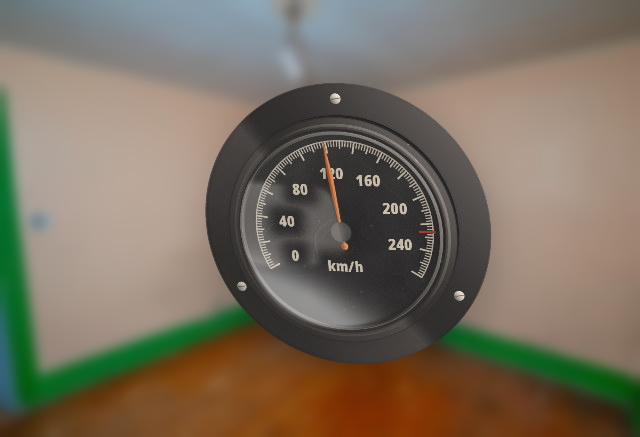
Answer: 120 km/h
